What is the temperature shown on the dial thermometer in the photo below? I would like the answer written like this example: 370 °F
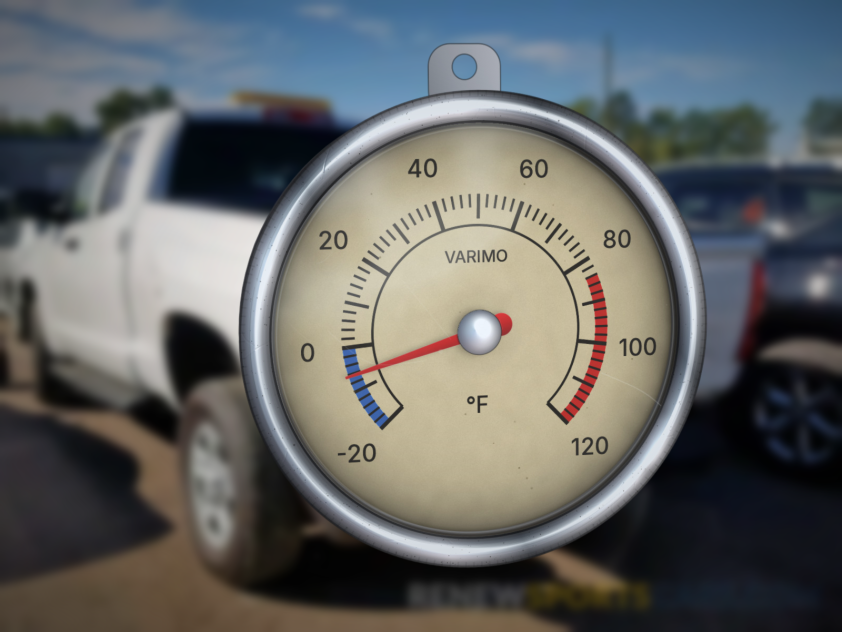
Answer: -6 °F
